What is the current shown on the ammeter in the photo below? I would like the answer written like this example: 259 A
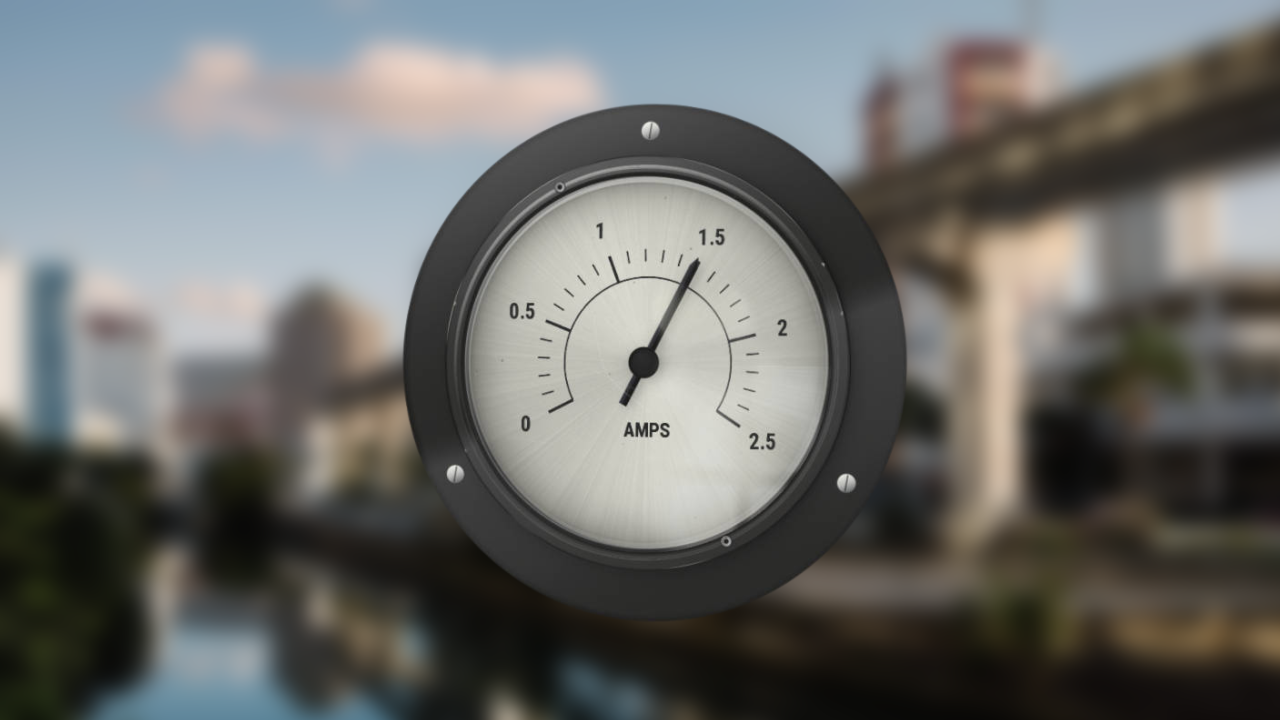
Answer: 1.5 A
